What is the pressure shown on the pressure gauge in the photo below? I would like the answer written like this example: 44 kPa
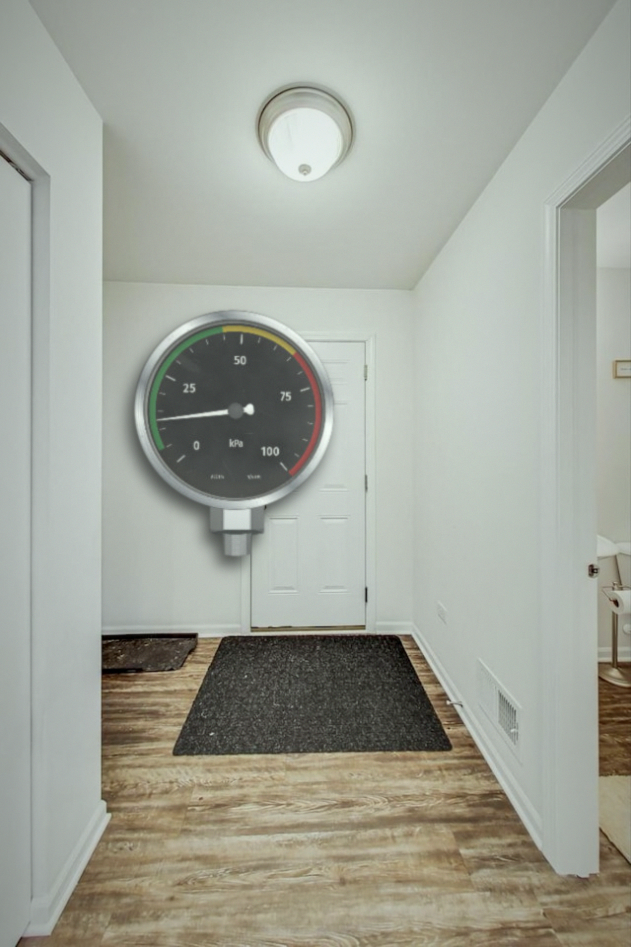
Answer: 12.5 kPa
